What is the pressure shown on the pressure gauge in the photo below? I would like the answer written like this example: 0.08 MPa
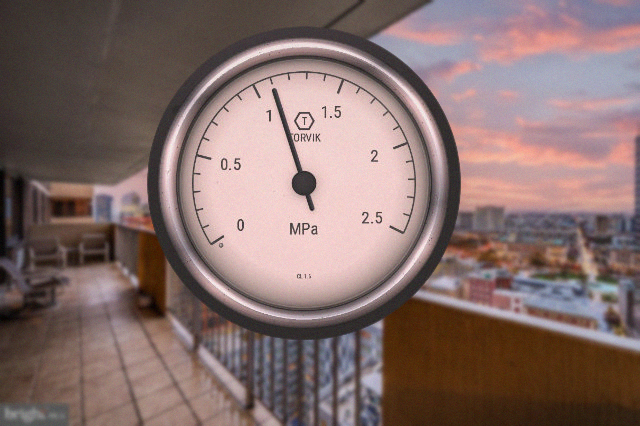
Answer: 1.1 MPa
